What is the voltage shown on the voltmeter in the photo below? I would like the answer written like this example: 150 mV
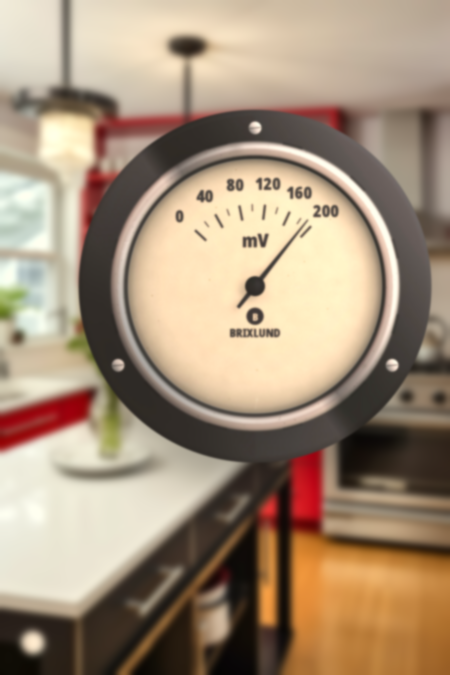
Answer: 190 mV
